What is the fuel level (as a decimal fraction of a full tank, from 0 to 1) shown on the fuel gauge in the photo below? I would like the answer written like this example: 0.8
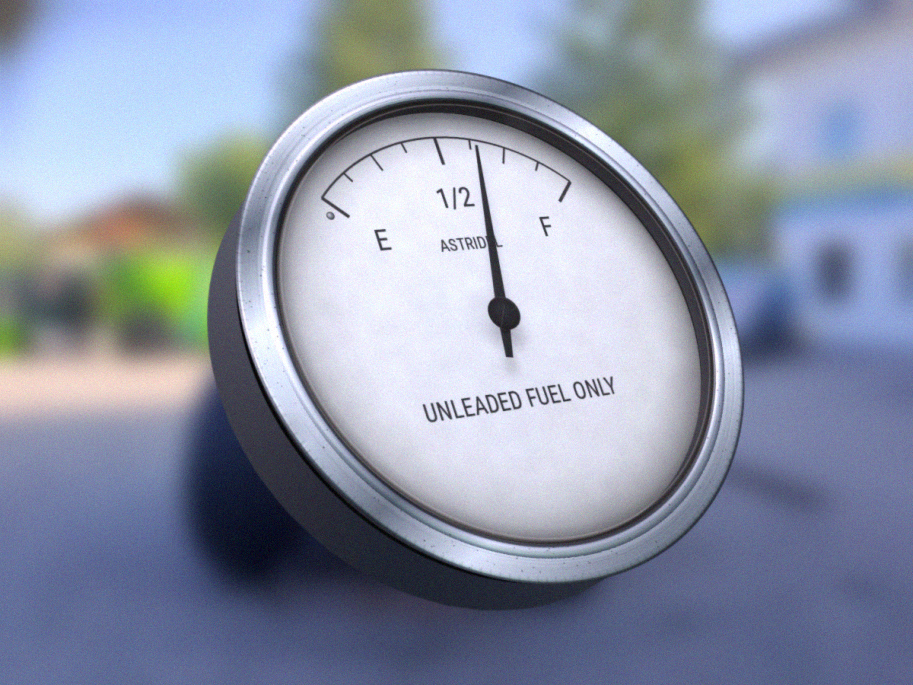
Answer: 0.625
